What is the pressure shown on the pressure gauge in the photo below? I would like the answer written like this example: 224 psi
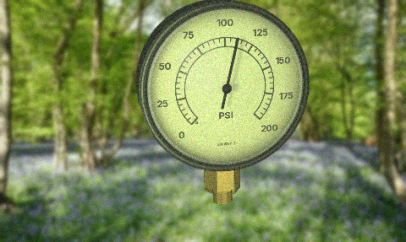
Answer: 110 psi
